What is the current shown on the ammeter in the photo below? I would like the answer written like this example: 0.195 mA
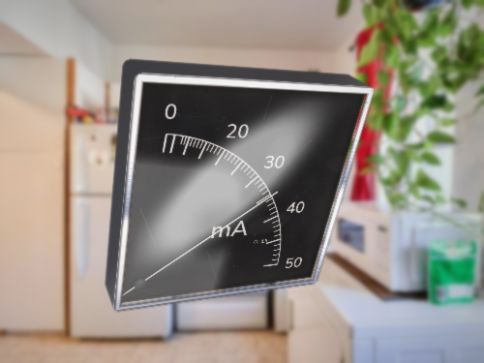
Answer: 35 mA
